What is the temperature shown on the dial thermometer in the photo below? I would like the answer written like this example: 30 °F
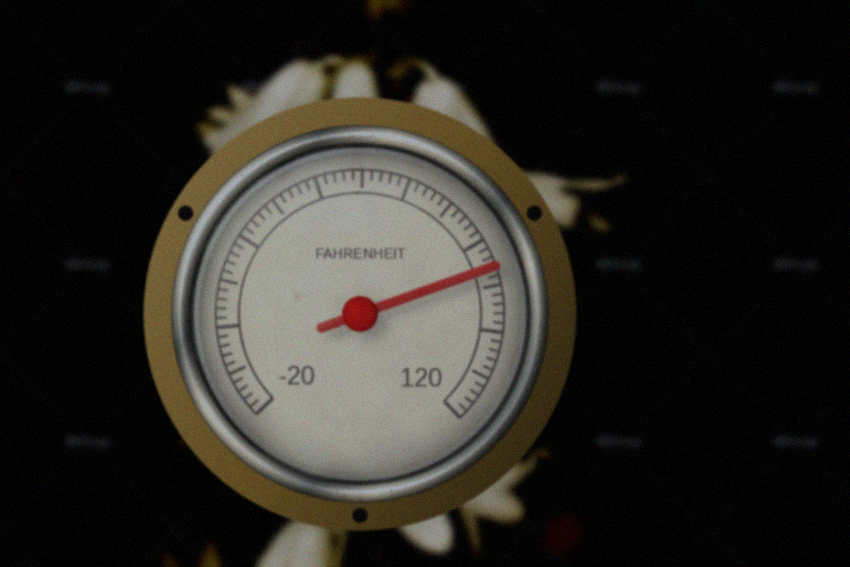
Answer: 86 °F
